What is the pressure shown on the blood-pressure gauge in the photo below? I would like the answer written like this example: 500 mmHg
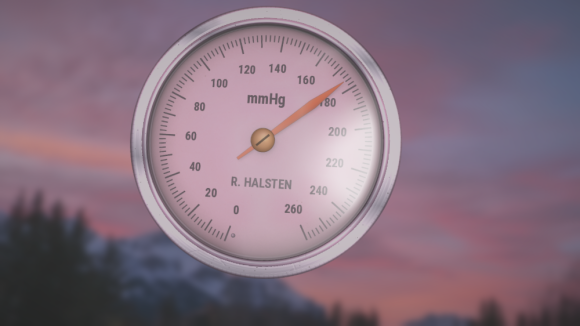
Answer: 176 mmHg
